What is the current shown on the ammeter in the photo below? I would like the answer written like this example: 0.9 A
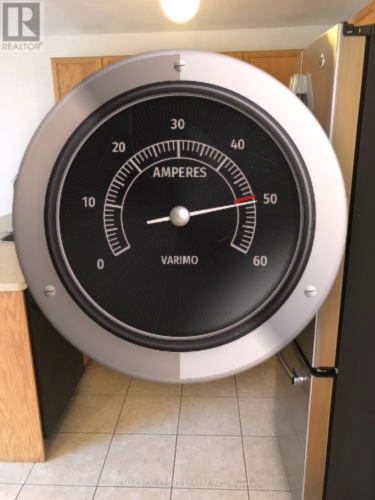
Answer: 50 A
